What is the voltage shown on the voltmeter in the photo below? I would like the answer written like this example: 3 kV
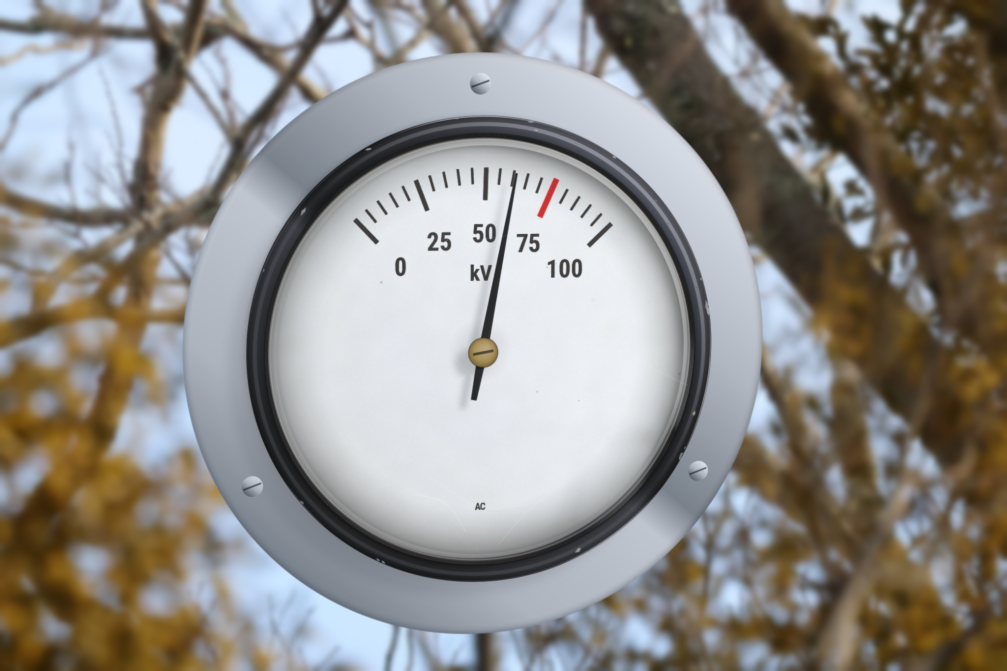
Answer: 60 kV
